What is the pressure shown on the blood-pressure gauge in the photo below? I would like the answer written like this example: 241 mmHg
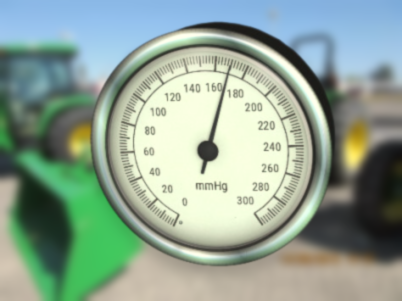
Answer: 170 mmHg
